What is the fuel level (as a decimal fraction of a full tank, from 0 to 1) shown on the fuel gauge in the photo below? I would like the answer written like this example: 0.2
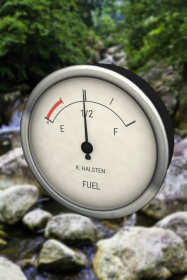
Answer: 0.5
